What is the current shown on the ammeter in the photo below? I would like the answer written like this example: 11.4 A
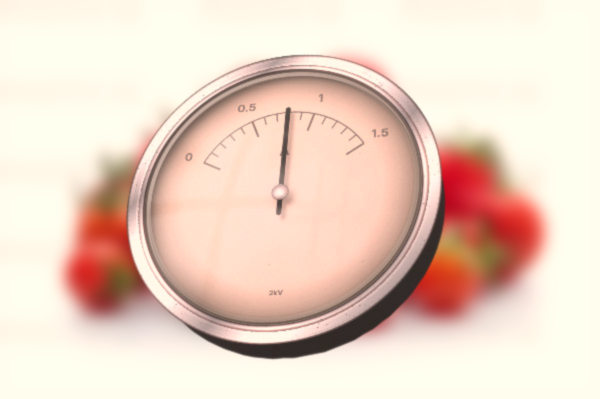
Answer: 0.8 A
